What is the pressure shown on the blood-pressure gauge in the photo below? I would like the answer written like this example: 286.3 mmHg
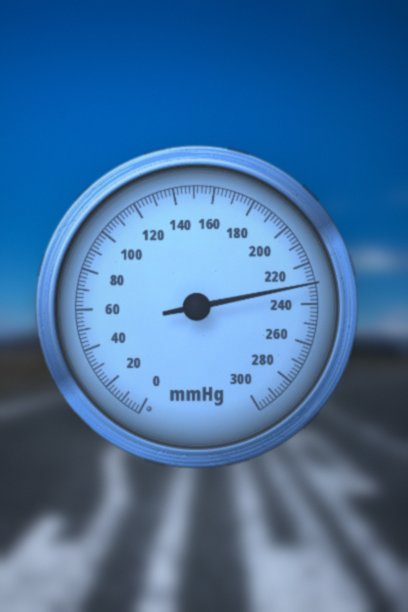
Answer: 230 mmHg
